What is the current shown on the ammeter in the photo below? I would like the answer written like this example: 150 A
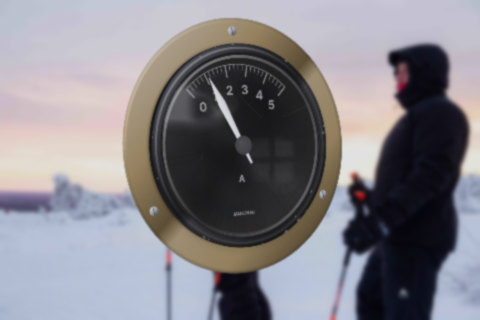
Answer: 1 A
